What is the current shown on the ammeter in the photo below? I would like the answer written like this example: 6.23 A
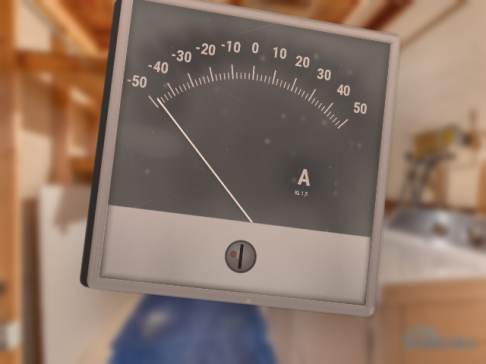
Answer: -48 A
